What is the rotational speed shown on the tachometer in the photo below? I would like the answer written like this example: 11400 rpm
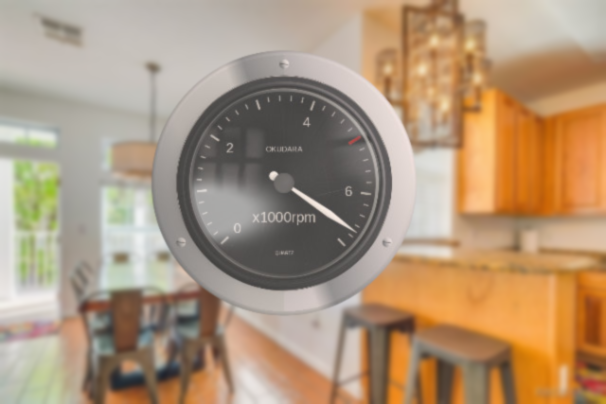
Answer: 6700 rpm
